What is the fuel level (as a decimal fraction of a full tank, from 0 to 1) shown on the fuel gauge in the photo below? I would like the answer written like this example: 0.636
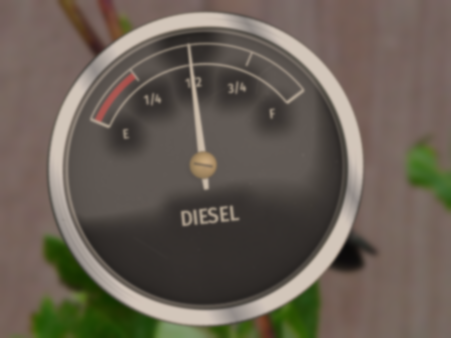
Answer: 0.5
